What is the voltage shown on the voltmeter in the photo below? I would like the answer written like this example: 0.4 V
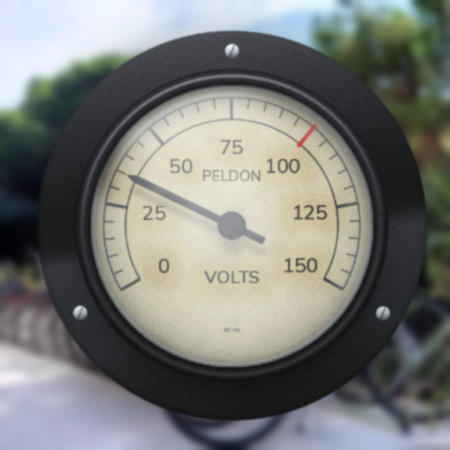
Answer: 35 V
